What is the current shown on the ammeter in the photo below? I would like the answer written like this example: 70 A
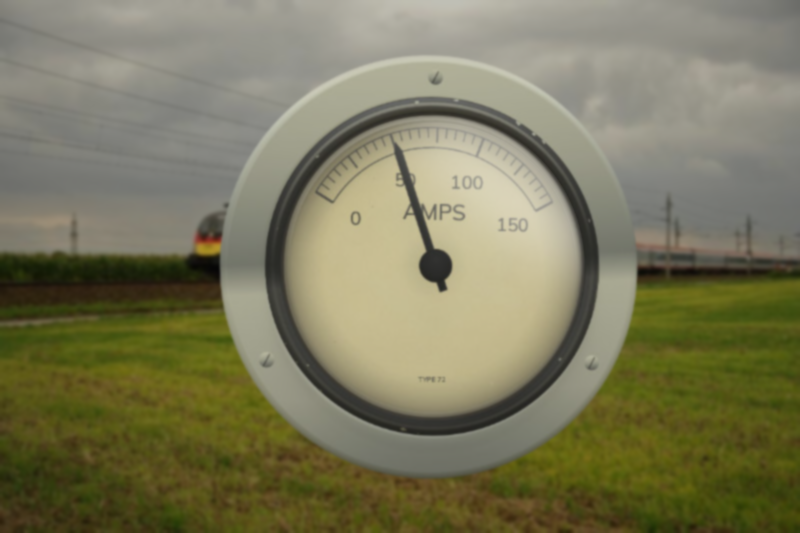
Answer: 50 A
